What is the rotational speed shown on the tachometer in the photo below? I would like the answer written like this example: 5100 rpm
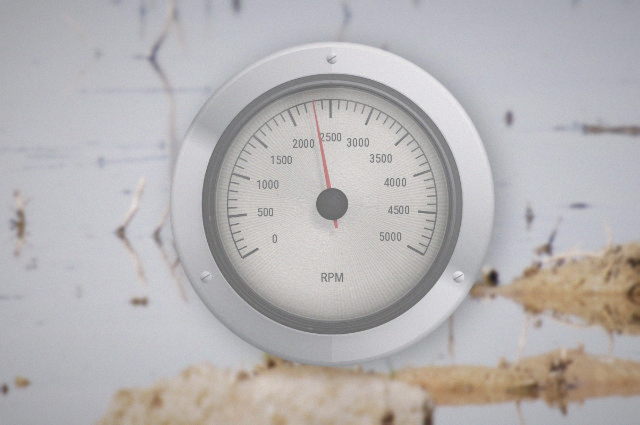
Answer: 2300 rpm
